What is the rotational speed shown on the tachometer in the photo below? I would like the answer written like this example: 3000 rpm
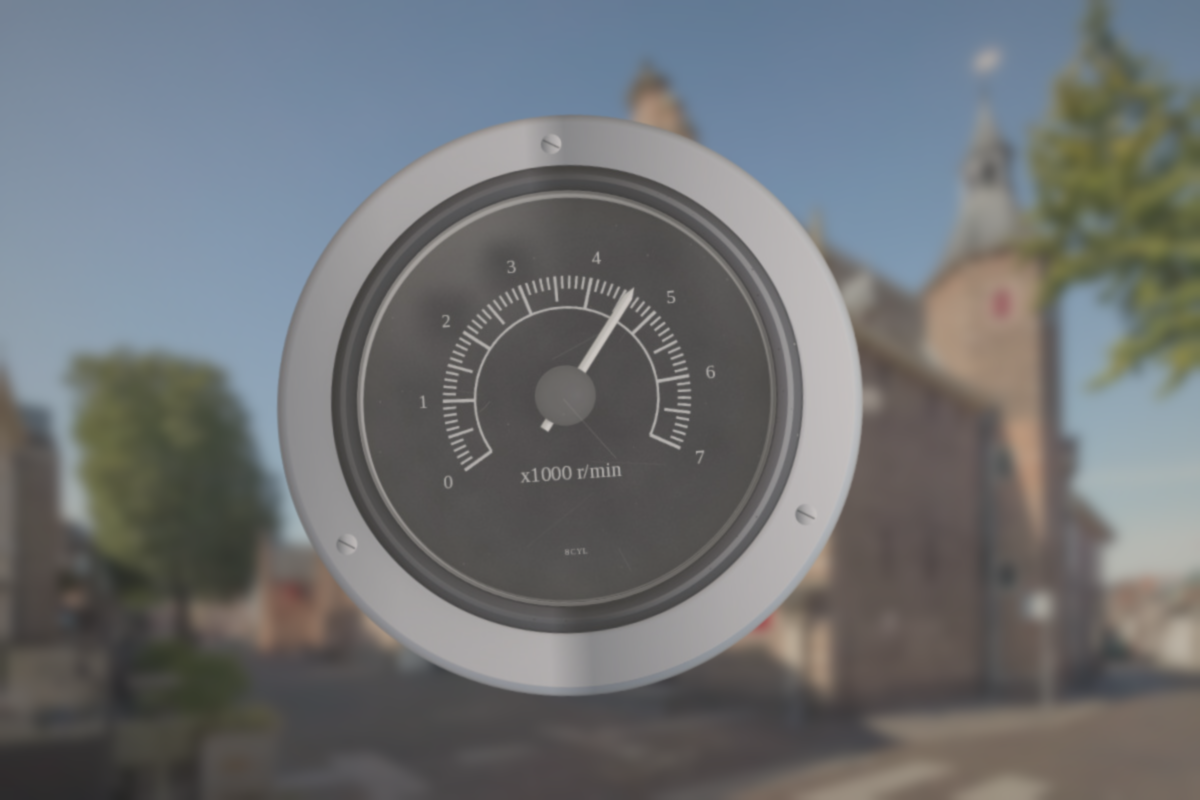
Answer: 4600 rpm
